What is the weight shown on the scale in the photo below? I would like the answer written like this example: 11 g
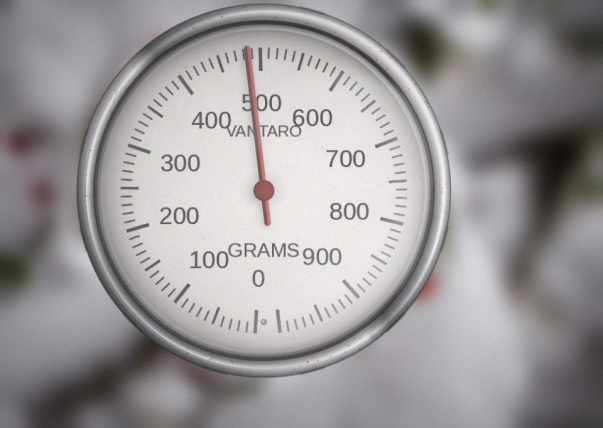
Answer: 485 g
